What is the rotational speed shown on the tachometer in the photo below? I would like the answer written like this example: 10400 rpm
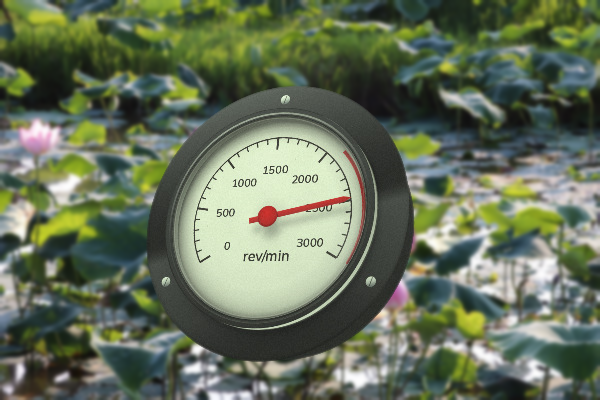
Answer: 2500 rpm
